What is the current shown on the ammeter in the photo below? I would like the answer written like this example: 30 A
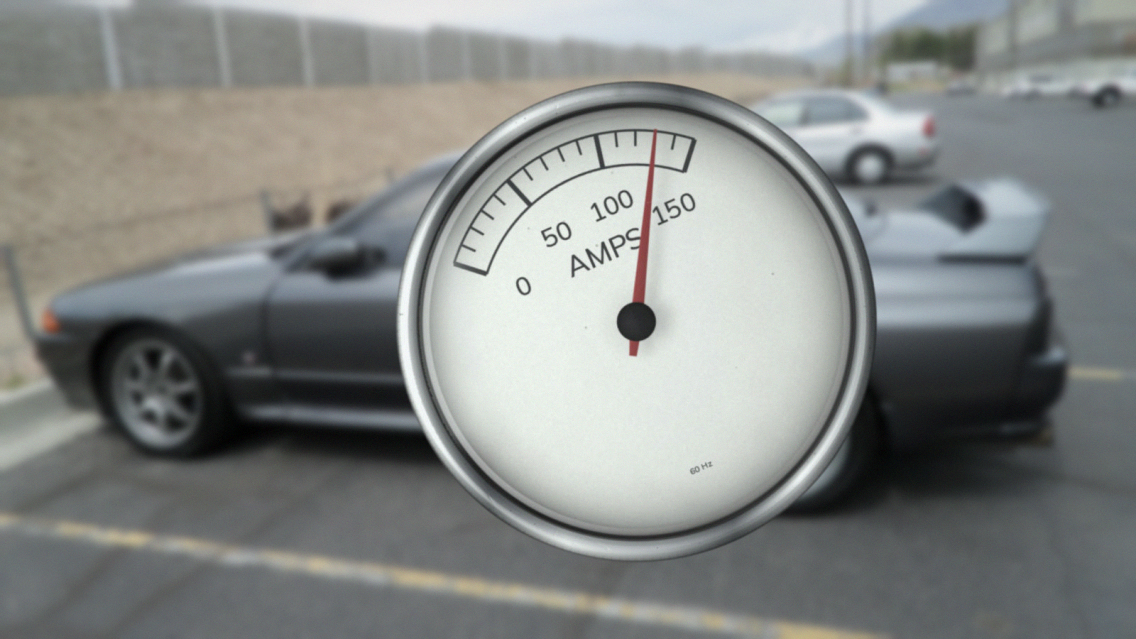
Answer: 130 A
